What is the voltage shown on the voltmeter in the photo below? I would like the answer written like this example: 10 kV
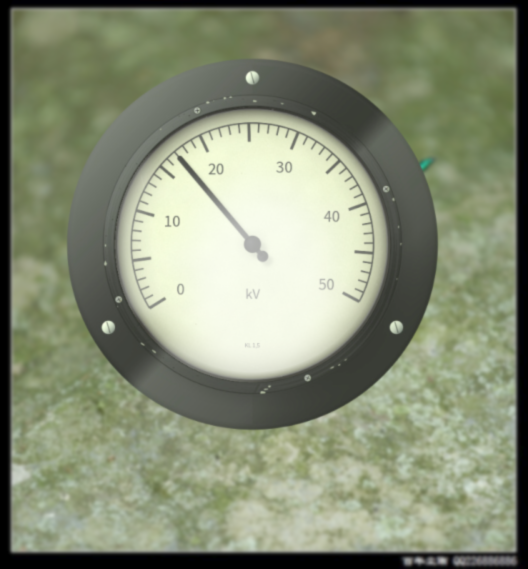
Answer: 17 kV
